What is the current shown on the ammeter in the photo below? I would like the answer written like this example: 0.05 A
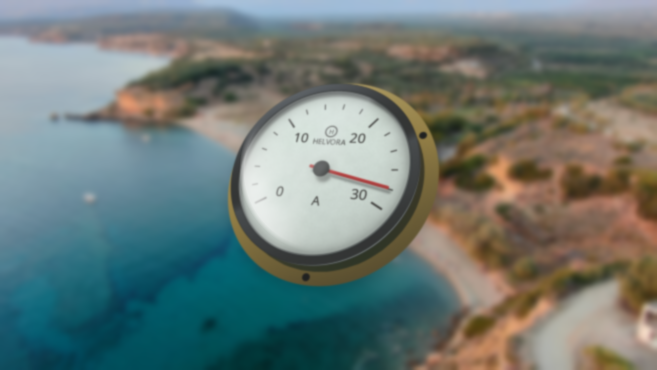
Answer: 28 A
